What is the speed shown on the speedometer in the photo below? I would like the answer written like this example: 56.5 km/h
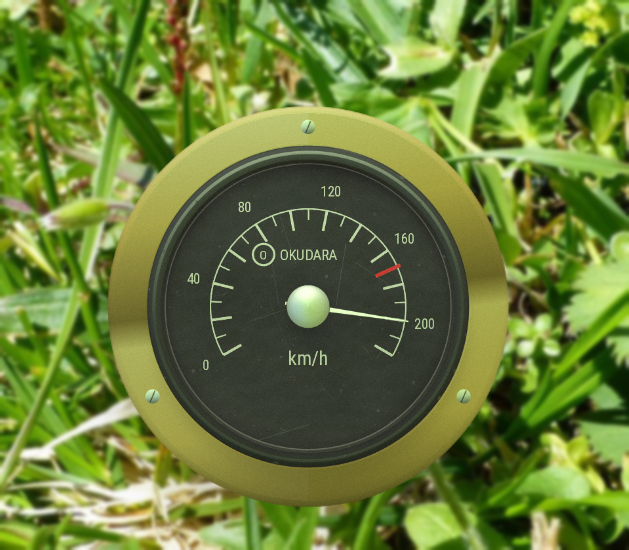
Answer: 200 km/h
